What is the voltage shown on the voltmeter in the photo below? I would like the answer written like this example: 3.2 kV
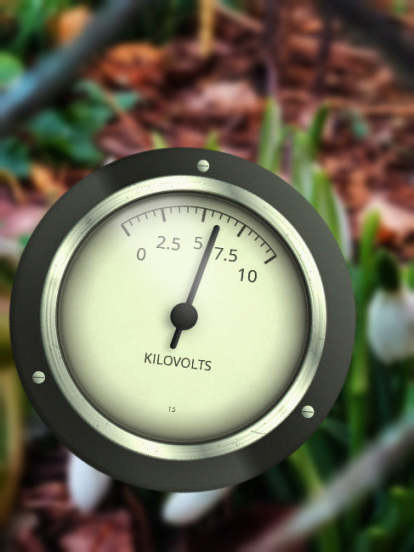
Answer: 6 kV
